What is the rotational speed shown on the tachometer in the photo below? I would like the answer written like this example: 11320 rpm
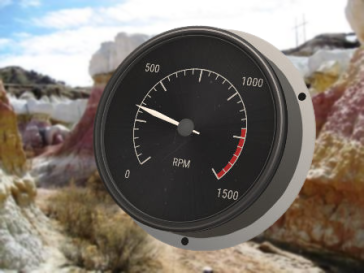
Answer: 325 rpm
